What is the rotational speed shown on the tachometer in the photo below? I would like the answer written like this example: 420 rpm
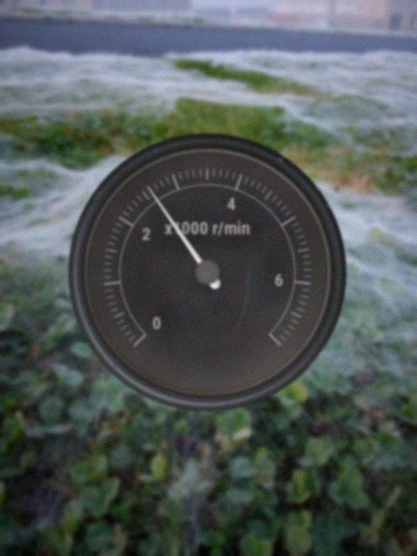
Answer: 2600 rpm
